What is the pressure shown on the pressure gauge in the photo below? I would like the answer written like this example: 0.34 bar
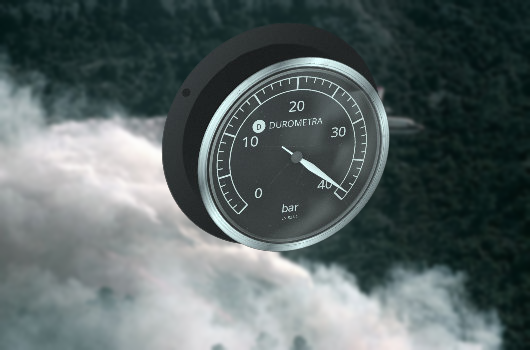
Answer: 39 bar
